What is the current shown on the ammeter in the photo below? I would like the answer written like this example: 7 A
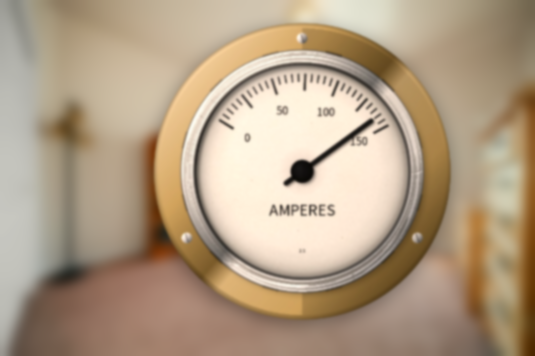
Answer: 140 A
